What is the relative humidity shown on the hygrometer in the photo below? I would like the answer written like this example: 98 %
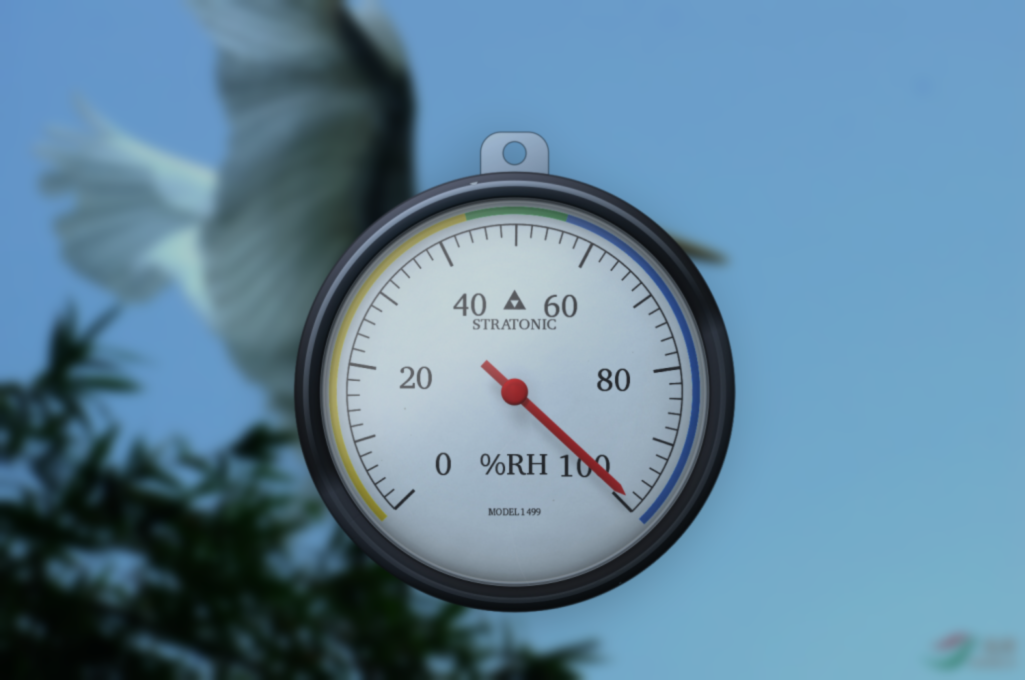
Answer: 99 %
